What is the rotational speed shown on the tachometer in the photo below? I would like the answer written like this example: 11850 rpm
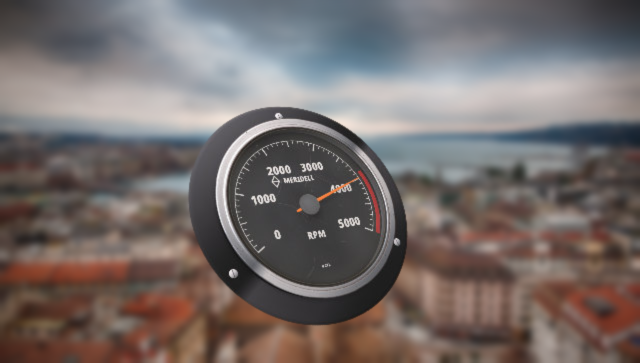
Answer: 4000 rpm
